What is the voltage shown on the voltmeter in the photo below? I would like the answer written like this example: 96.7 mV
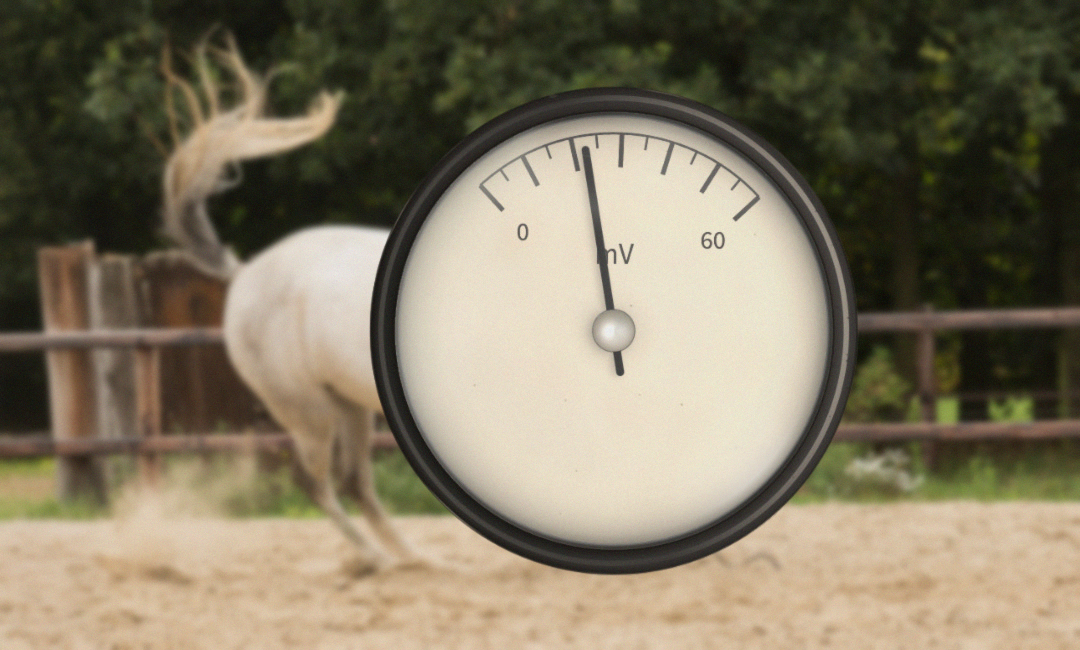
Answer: 22.5 mV
